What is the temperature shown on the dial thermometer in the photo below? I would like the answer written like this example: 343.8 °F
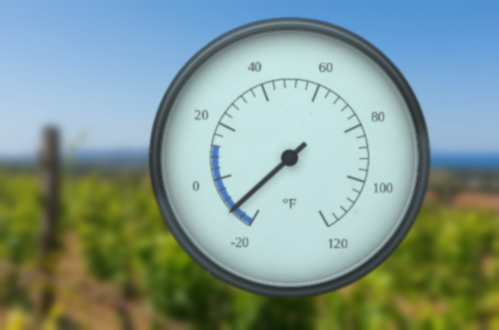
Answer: -12 °F
